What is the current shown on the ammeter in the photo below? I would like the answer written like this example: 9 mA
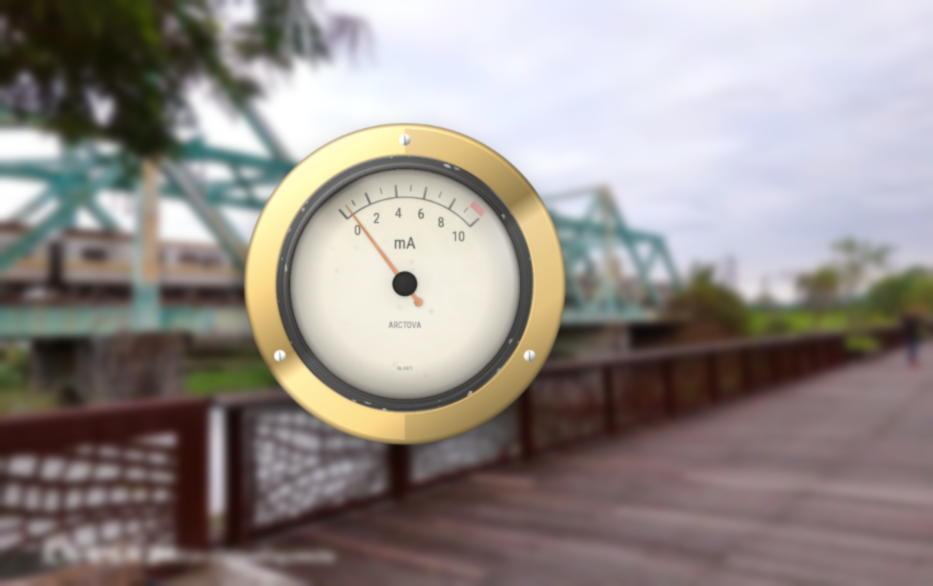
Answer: 0.5 mA
